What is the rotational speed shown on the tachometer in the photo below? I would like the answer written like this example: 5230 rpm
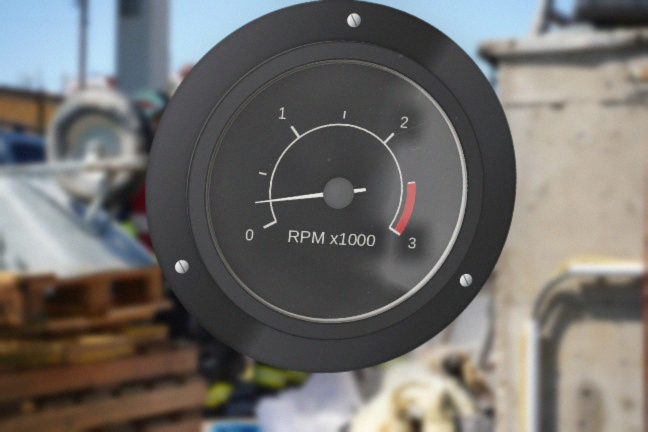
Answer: 250 rpm
